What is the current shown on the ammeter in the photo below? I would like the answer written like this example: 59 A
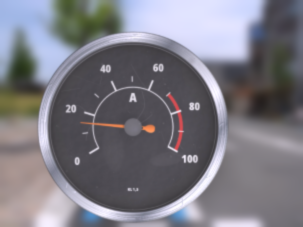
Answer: 15 A
